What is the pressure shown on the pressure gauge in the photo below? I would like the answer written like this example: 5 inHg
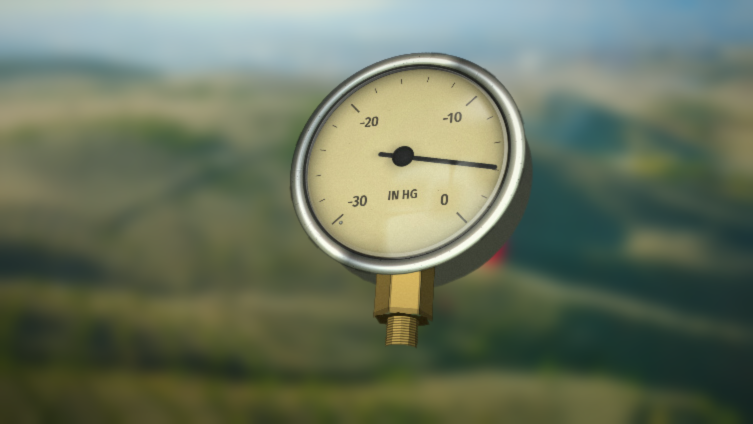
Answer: -4 inHg
